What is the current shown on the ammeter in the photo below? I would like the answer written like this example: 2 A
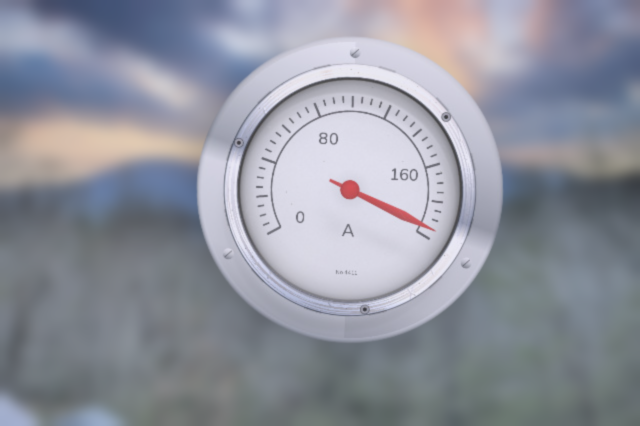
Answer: 195 A
